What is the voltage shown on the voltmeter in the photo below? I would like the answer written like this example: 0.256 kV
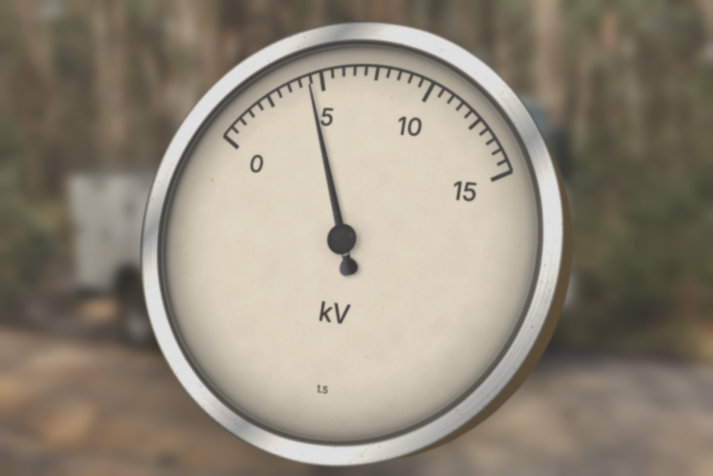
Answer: 4.5 kV
